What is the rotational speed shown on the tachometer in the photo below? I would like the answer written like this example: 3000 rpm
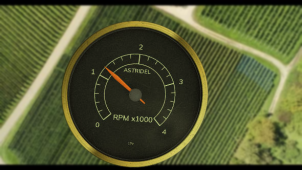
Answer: 1200 rpm
